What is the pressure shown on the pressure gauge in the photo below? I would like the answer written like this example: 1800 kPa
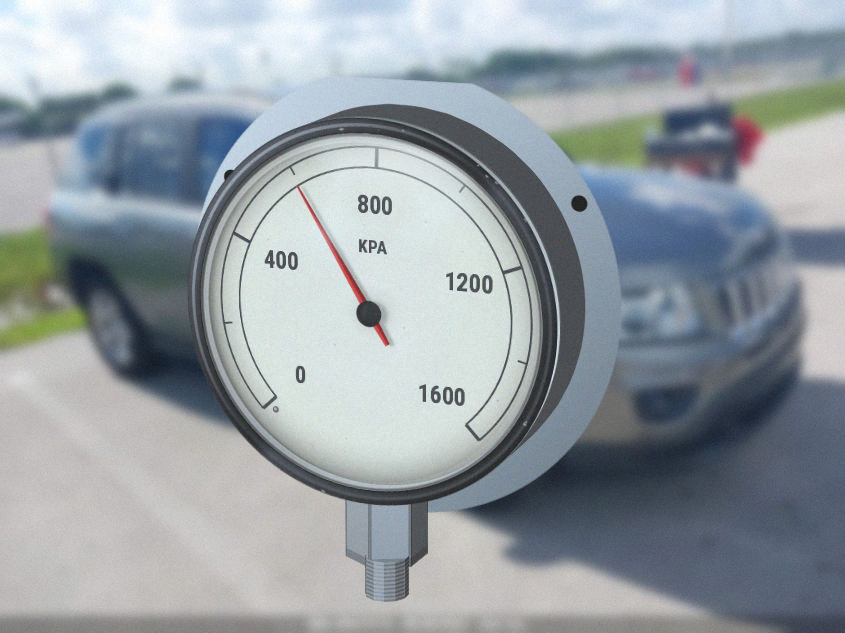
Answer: 600 kPa
